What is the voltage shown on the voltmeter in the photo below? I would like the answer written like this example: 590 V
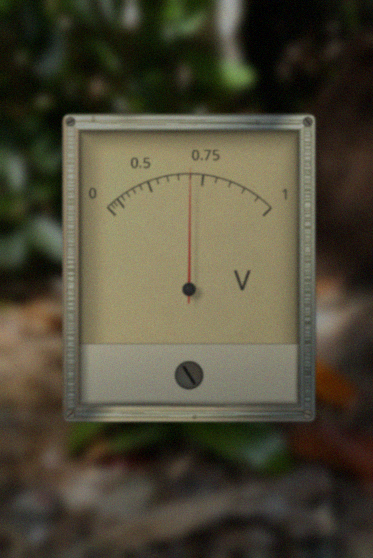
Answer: 0.7 V
